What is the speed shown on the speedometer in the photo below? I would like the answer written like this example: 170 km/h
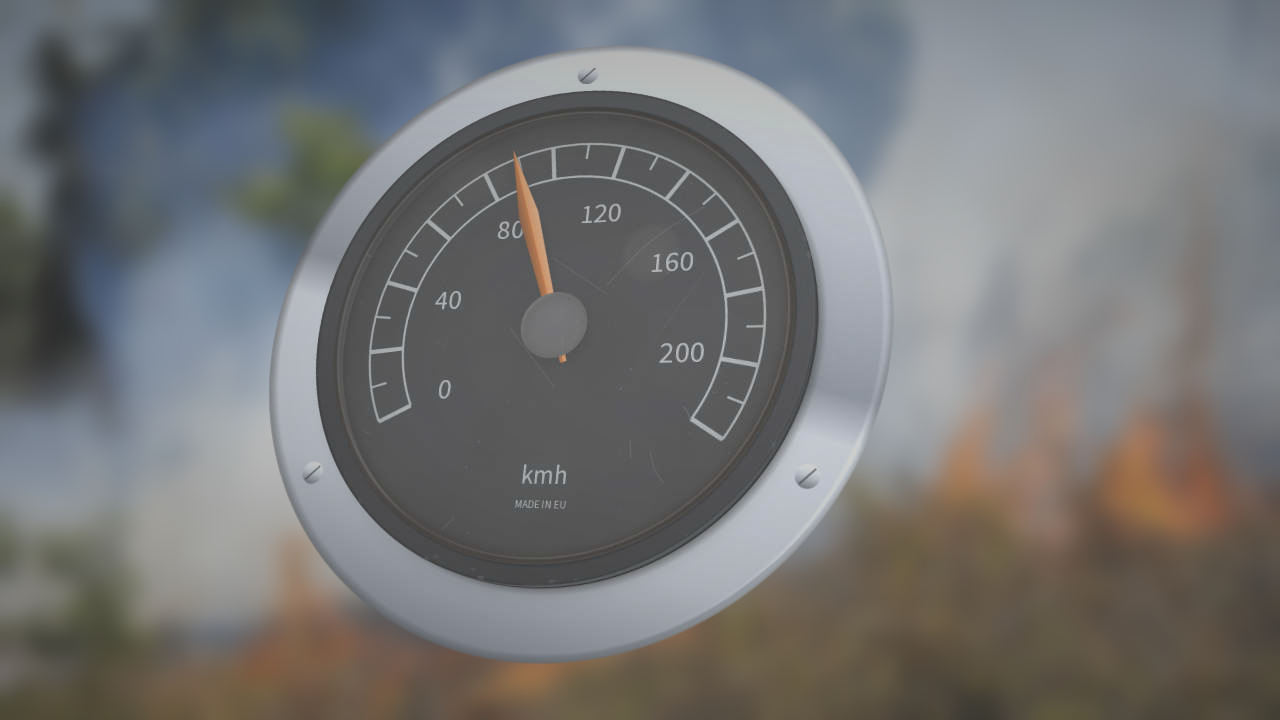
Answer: 90 km/h
